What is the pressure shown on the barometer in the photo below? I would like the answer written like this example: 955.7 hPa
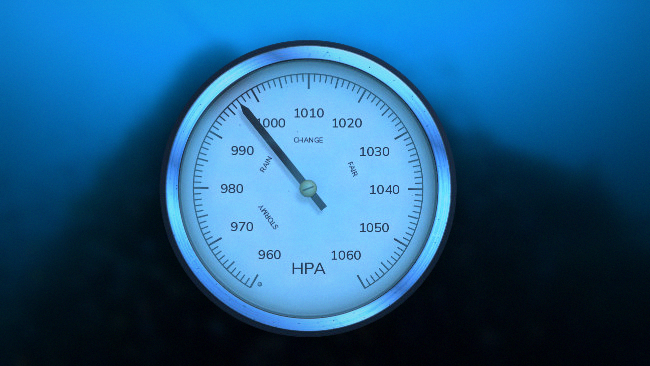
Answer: 997 hPa
